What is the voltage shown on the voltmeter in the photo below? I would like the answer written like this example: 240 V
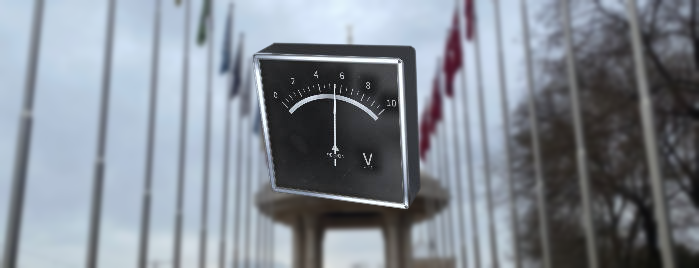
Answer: 5.5 V
